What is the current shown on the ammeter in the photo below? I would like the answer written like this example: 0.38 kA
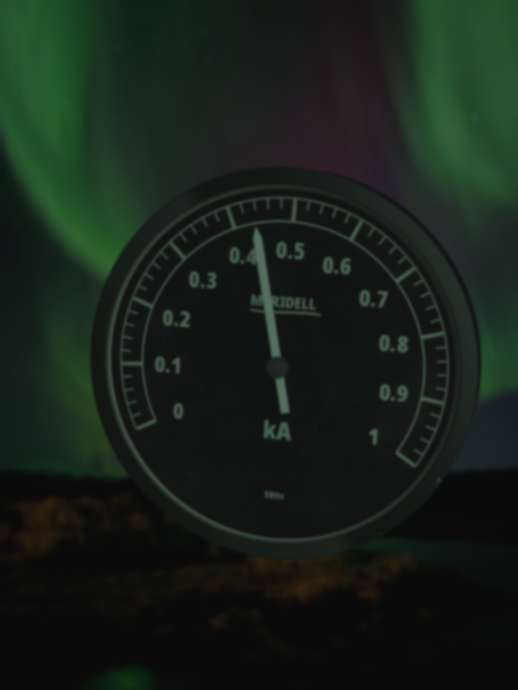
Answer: 0.44 kA
